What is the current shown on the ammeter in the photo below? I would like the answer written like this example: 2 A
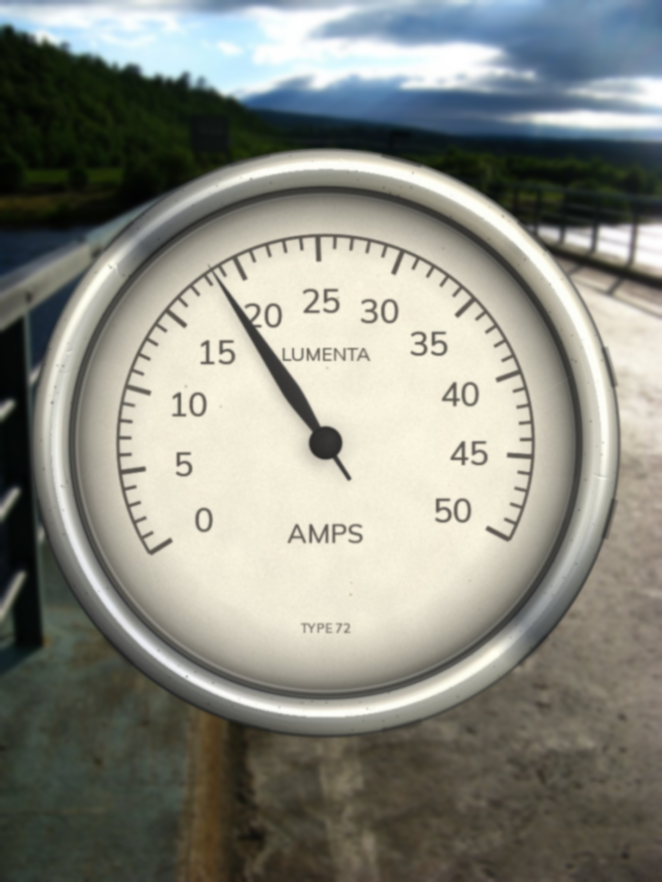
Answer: 18.5 A
